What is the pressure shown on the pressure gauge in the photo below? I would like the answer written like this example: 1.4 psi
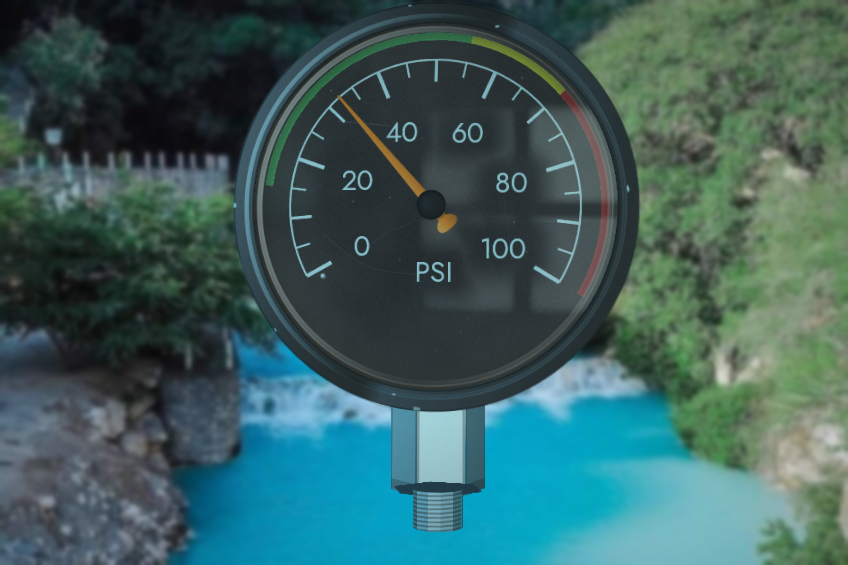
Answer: 32.5 psi
